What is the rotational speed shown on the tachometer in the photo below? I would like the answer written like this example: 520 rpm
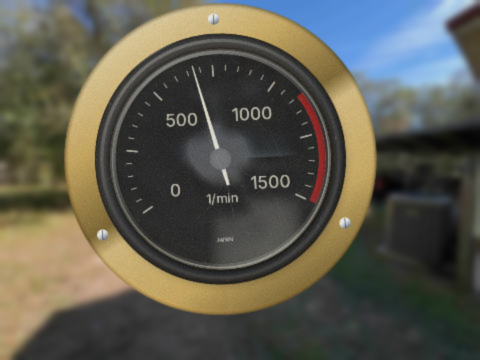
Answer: 675 rpm
